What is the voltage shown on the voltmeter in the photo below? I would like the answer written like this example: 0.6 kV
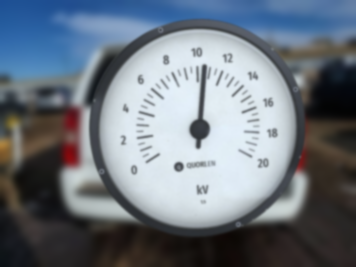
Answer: 10.5 kV
